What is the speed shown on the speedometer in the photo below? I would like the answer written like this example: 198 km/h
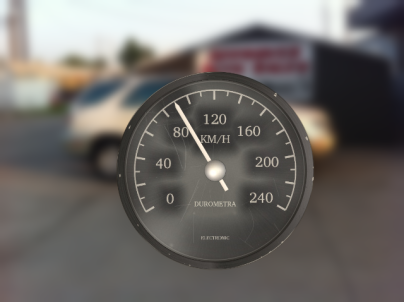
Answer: 90 km/h
